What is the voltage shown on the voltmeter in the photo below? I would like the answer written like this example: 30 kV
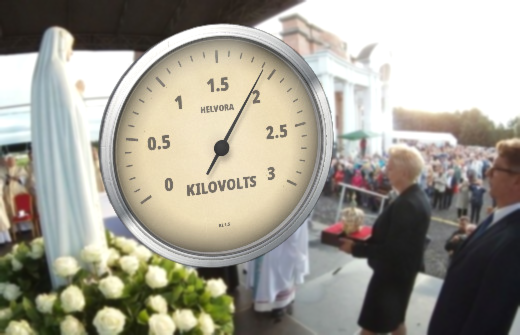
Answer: 1.9 kV
